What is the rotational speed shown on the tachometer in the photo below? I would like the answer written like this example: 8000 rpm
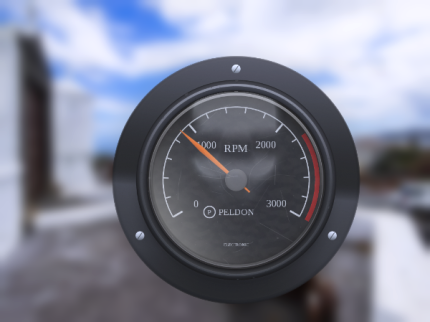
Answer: 900 rpm
